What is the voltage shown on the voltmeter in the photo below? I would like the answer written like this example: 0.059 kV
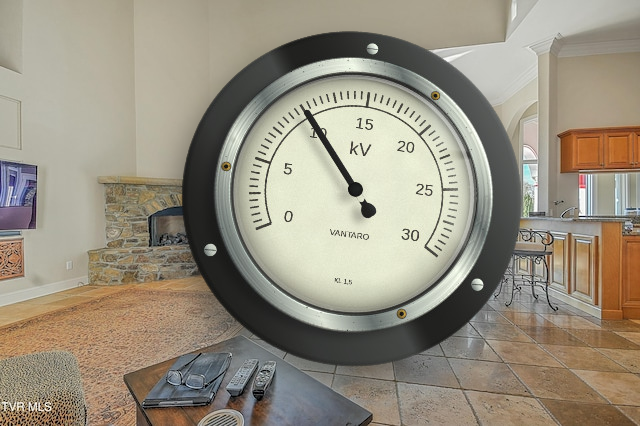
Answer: 10 kV
